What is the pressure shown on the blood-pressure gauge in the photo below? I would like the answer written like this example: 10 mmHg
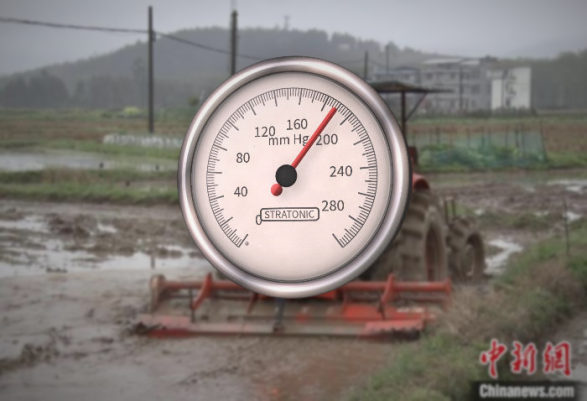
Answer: 190 mmHg
